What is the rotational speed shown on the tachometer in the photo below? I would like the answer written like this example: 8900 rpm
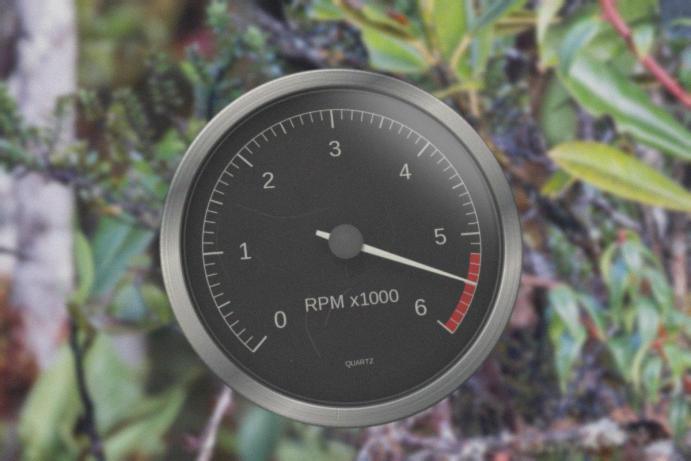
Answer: 5500 rpm
